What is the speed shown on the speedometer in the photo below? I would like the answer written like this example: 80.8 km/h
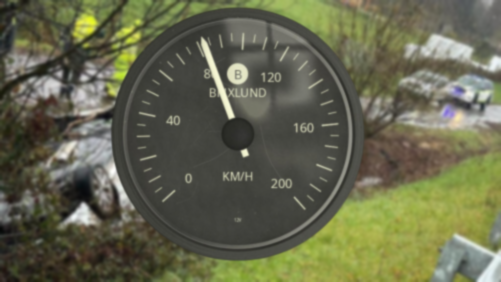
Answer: 82.5 km/h
